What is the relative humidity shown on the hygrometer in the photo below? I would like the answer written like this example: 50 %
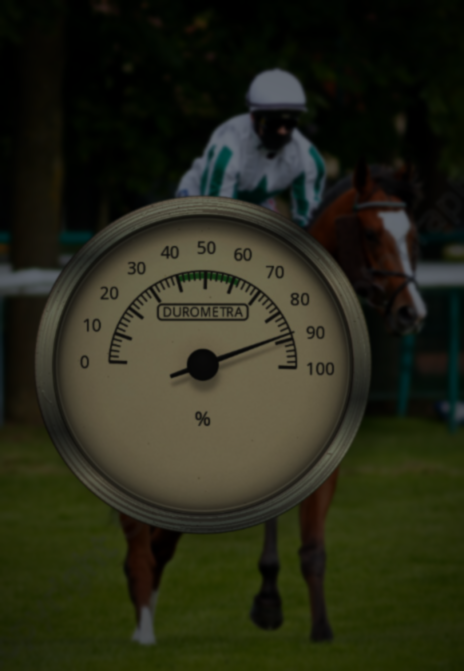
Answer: 88 %
